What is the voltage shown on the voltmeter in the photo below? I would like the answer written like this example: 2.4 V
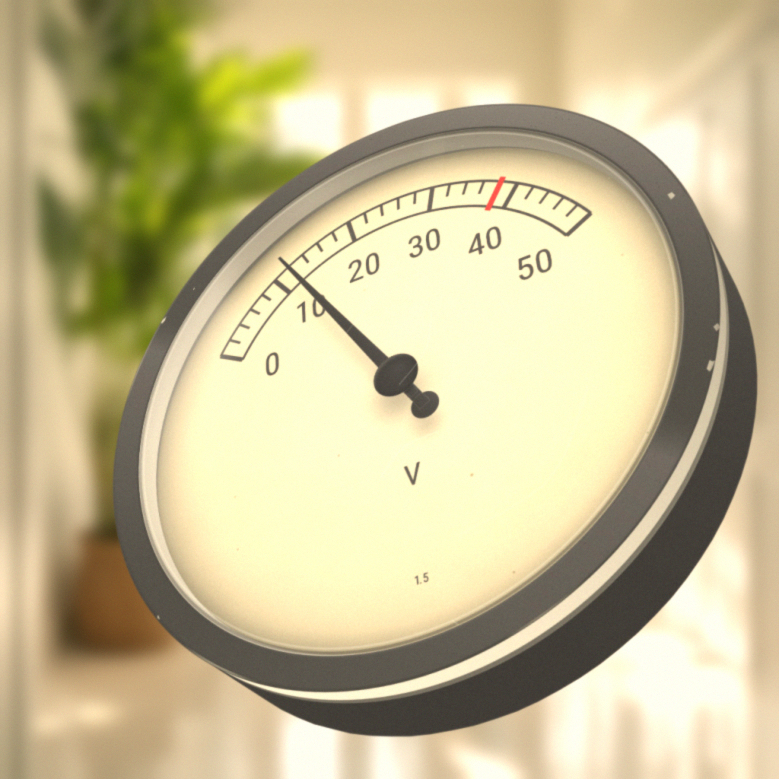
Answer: 12 V
